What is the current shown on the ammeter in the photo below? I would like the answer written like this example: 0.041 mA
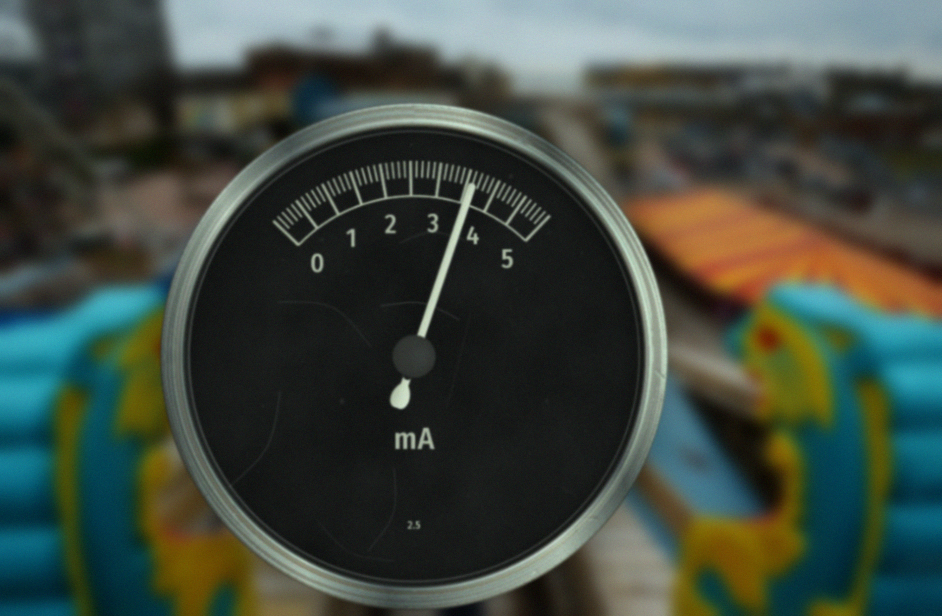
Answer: 3.6 mA
